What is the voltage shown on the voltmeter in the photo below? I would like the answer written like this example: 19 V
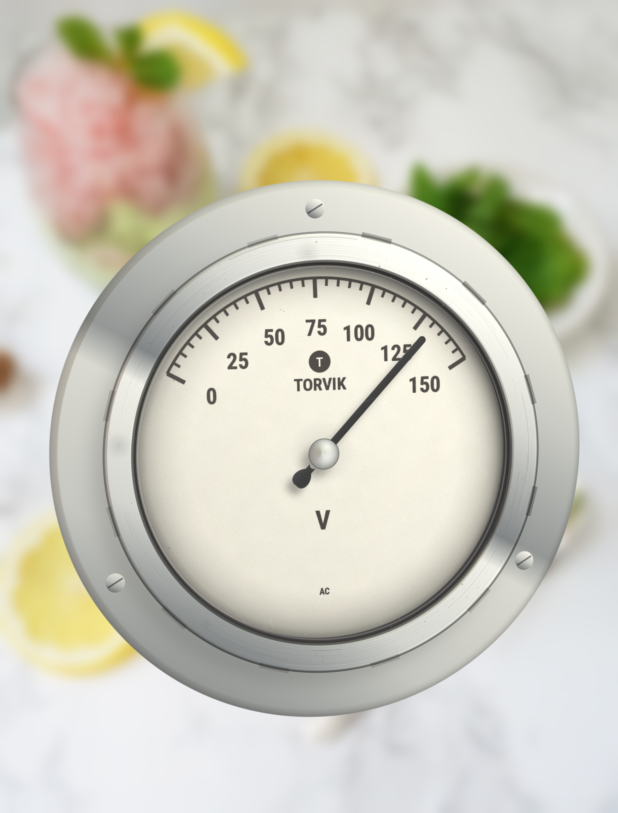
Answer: 130 V
